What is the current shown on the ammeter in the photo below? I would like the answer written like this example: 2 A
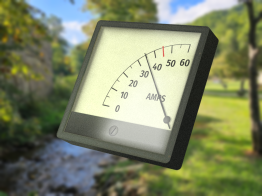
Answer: 35 A
